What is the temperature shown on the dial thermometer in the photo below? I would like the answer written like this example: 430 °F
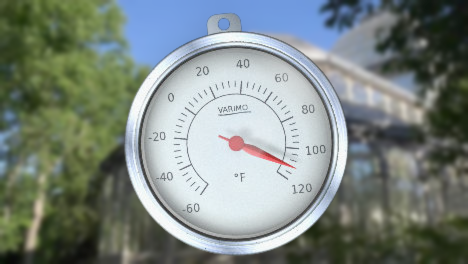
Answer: 112 °F
